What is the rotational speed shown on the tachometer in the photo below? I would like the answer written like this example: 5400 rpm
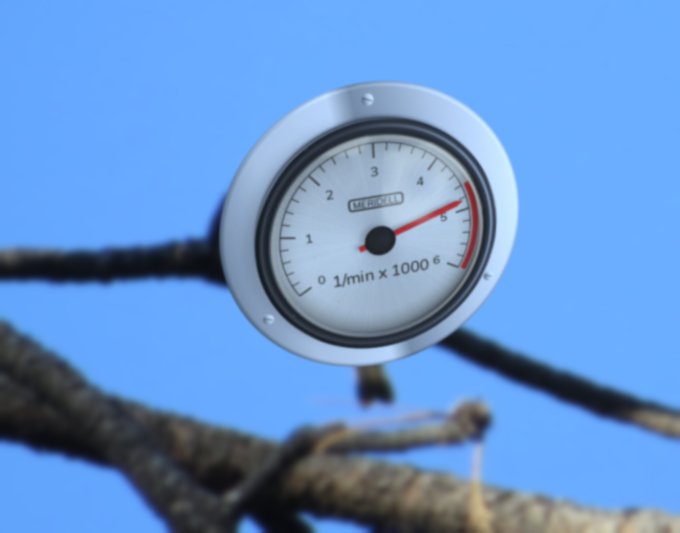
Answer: 4800 rpm
